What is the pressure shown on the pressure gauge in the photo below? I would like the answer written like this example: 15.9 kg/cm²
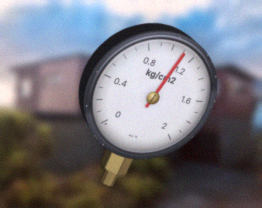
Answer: 1.1 kg/cm²
